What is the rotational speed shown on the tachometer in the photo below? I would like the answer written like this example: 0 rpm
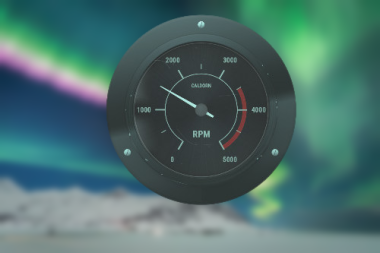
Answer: 1500 rpm
